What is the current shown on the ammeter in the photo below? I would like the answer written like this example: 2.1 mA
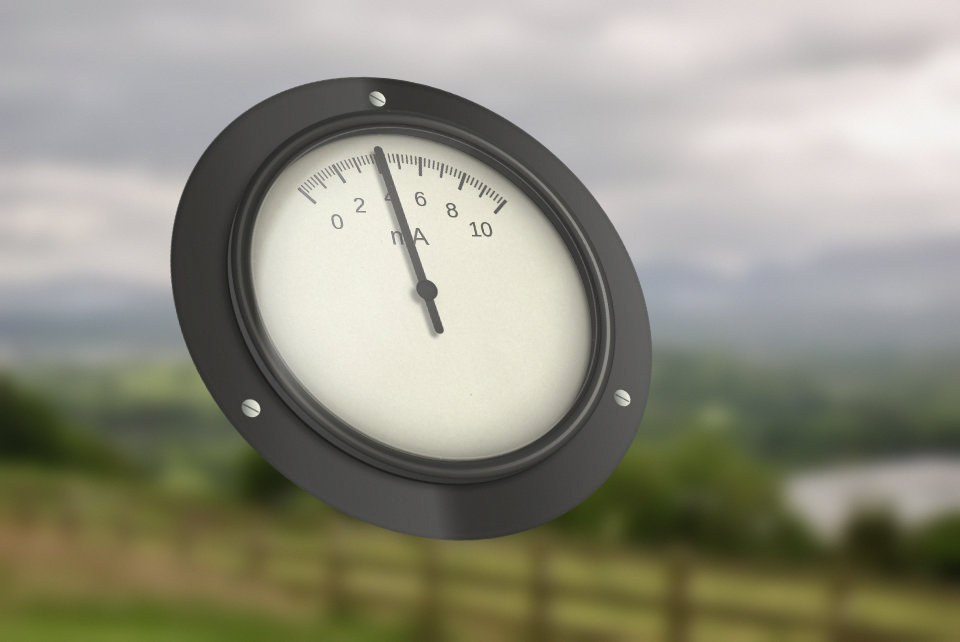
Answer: 4 mA
